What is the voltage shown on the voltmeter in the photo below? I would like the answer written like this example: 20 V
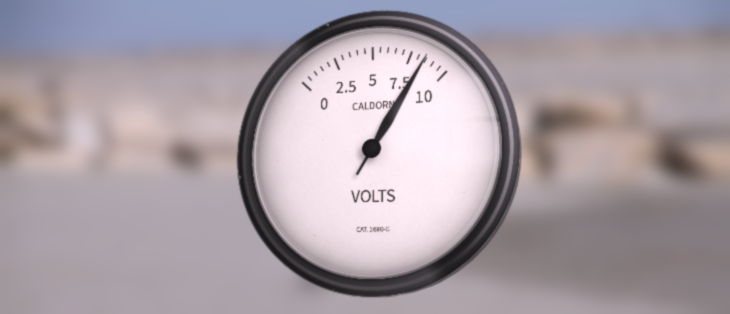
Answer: 8.5 V
